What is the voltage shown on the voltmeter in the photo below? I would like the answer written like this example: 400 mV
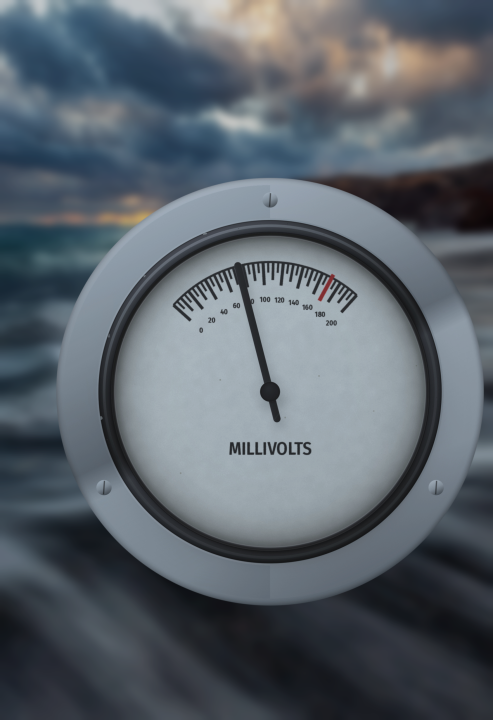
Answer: 75 mV
